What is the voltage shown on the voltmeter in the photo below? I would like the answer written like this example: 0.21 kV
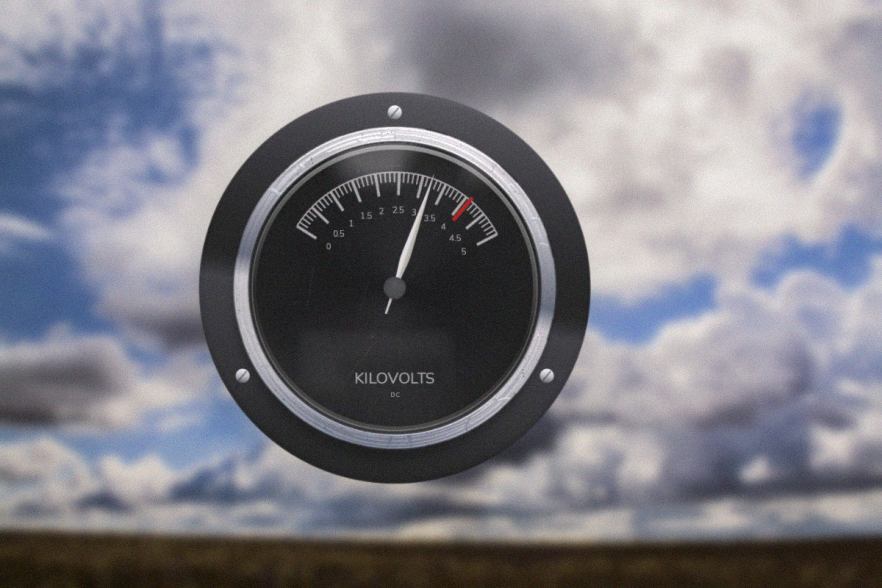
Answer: 3.2 kV
